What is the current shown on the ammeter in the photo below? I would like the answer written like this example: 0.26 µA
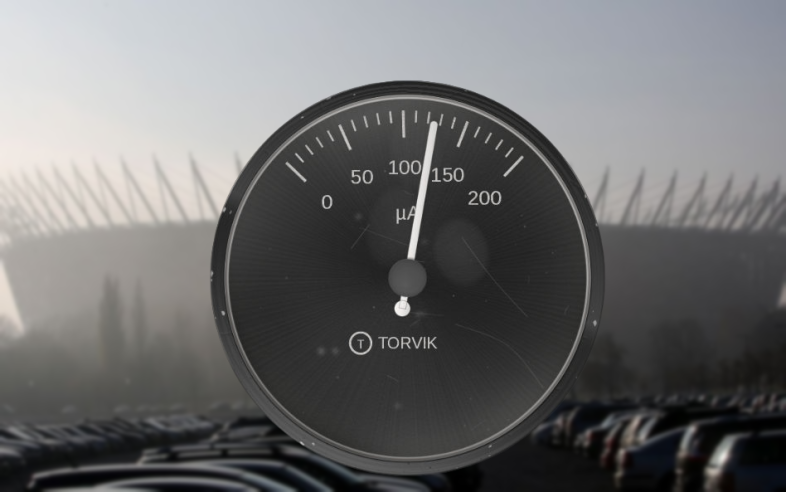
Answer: 125 µA
